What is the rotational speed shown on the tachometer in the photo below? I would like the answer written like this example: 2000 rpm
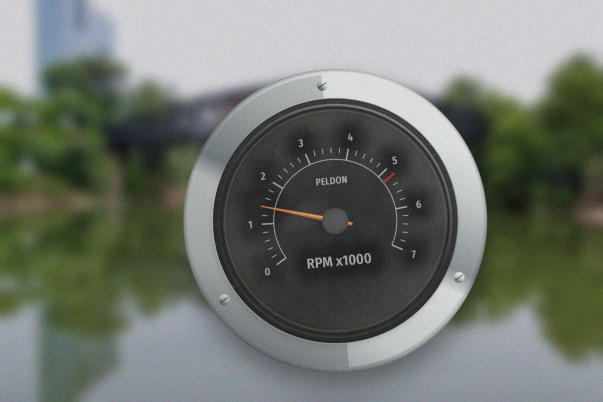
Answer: 1400 rpm
